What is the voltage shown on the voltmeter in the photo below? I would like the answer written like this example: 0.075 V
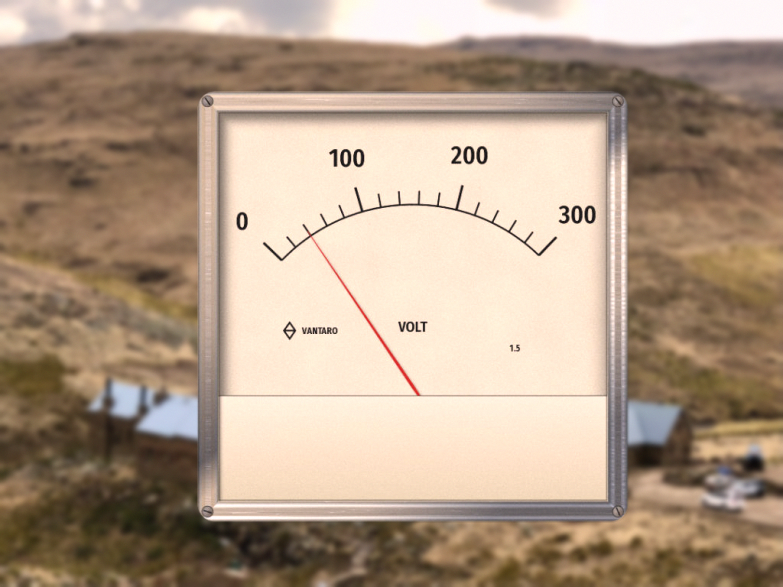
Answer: 40 V
